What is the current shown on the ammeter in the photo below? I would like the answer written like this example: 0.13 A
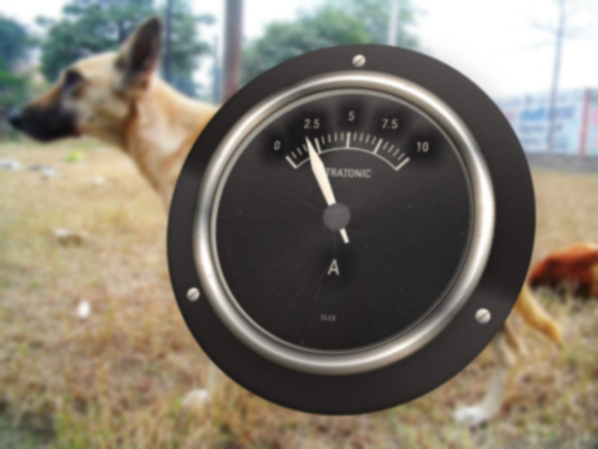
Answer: 2 A
